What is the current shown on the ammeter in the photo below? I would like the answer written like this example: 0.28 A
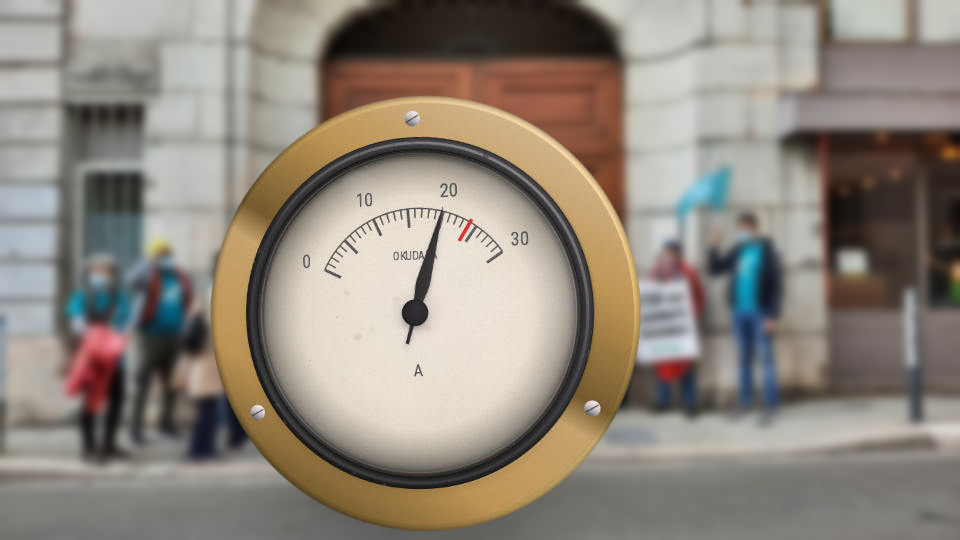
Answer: 20 A
